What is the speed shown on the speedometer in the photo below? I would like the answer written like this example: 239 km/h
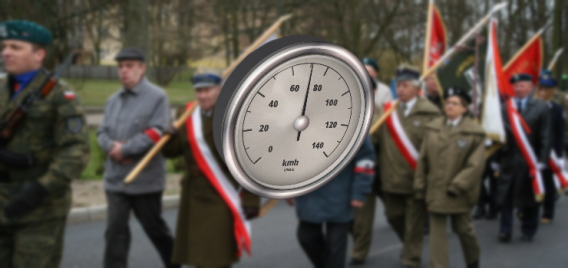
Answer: 70 km/h
